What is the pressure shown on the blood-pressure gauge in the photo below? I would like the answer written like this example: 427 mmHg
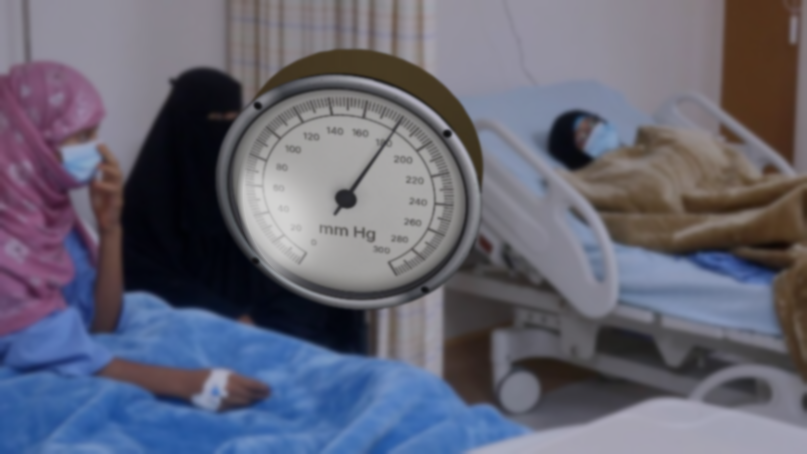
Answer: 180 mmHg
